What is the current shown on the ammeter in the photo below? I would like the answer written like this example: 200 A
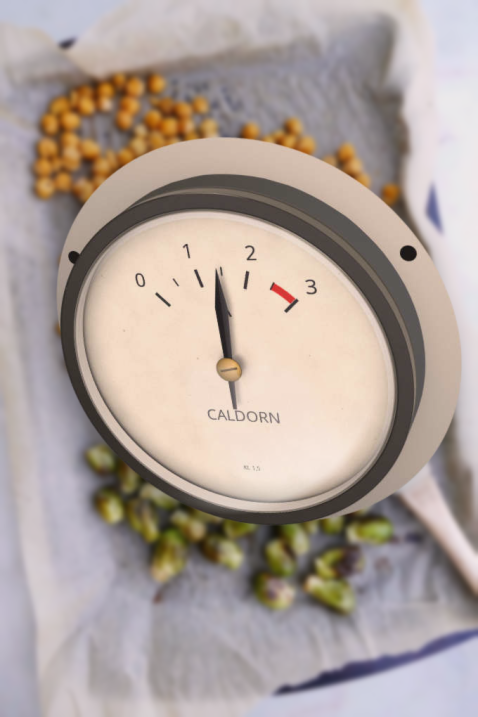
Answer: 1.5 A
